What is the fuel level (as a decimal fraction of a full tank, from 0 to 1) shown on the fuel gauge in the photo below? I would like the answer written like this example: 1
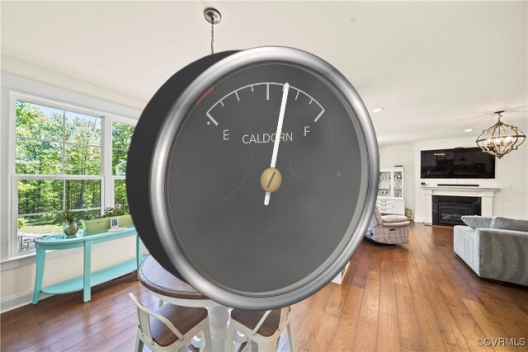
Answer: 0.625
